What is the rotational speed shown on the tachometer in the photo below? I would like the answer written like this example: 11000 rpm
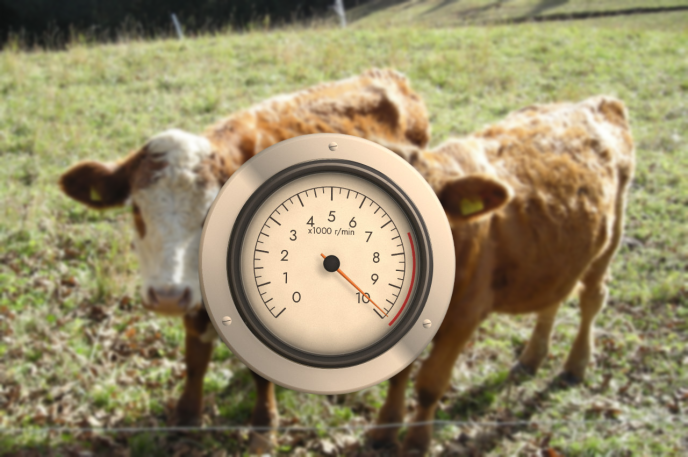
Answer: 9875 rpm
